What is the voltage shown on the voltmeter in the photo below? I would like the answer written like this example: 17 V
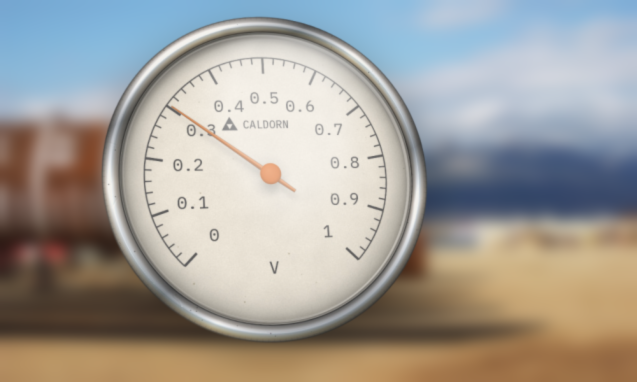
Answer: 0.3 V
